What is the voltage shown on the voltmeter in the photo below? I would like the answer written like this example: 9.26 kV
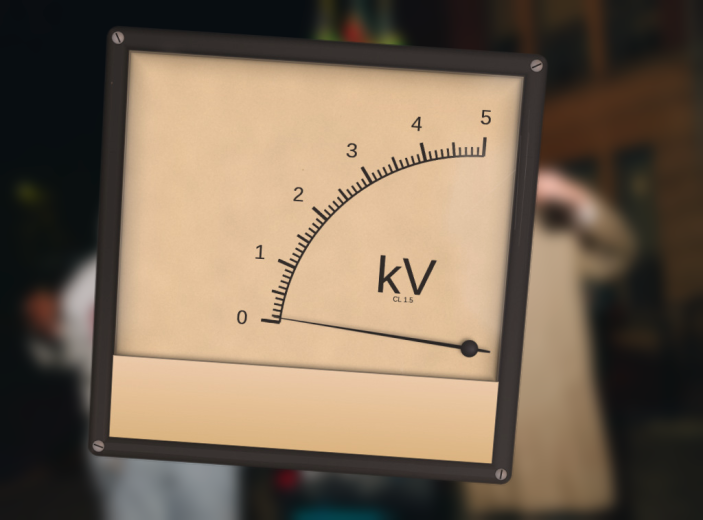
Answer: 0.1 kV
